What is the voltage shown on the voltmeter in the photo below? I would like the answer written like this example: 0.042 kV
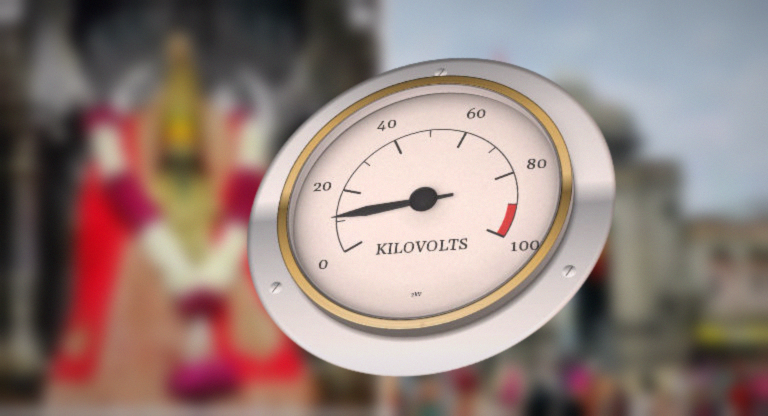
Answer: 10 kV
